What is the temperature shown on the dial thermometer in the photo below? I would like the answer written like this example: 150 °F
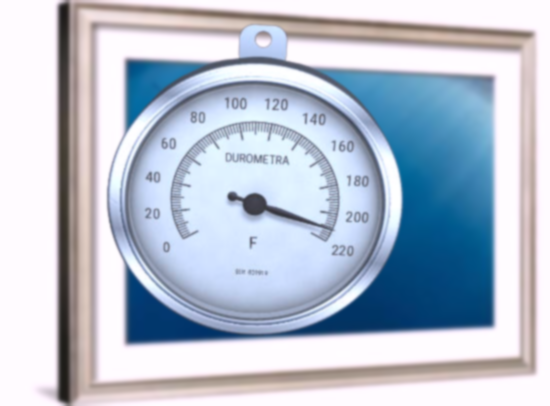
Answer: 210 °F
